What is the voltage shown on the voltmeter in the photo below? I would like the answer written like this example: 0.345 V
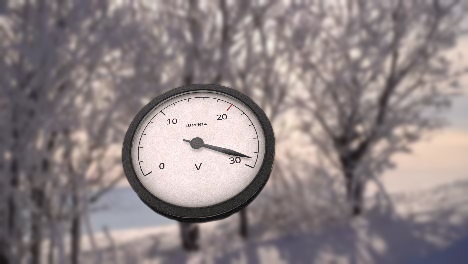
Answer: 29 V
